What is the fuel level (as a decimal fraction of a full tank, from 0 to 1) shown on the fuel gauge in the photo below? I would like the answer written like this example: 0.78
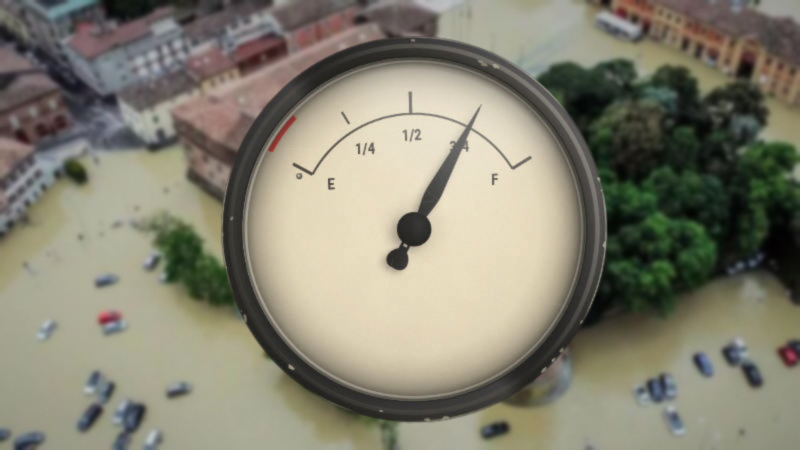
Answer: 0.75
